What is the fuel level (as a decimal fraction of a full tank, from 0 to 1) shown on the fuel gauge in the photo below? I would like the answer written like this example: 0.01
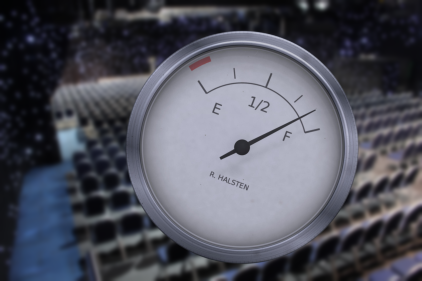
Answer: 0.875
